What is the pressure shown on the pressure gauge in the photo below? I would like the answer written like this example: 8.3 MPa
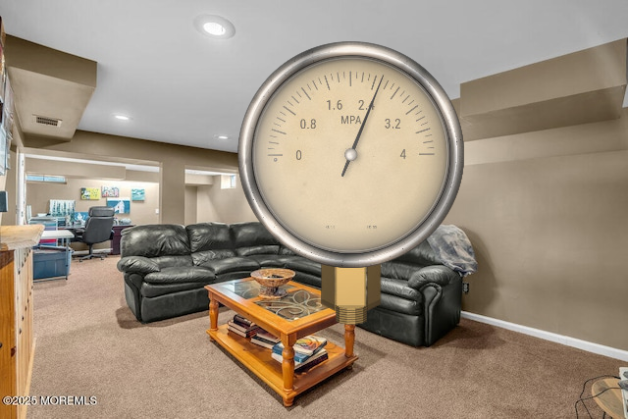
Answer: 2.5 MPa
